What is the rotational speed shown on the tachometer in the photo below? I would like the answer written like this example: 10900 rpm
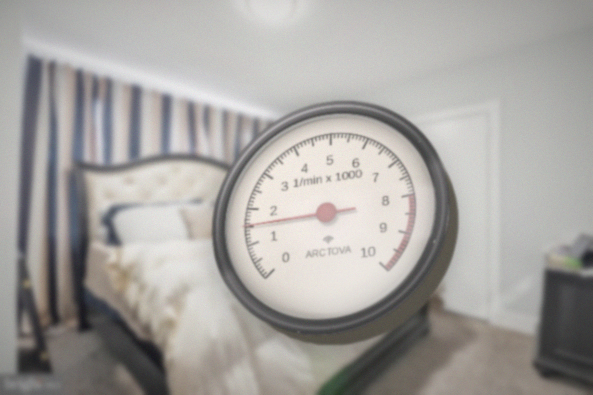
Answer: 1500 rpm
